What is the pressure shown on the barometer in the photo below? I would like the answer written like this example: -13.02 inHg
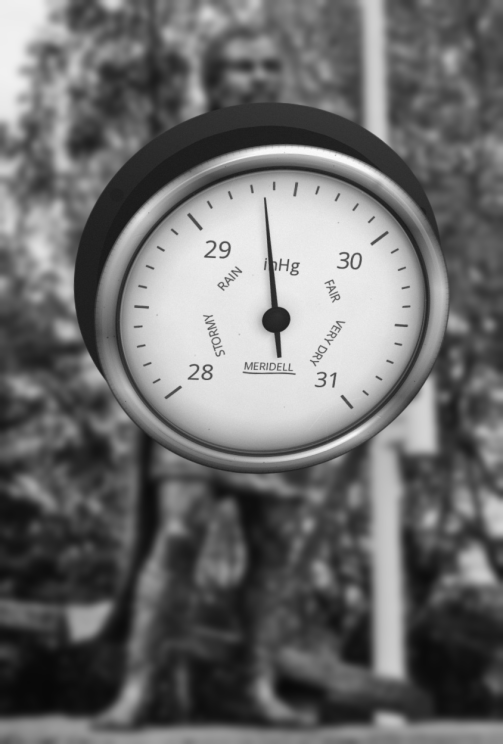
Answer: 29.35 inHg
